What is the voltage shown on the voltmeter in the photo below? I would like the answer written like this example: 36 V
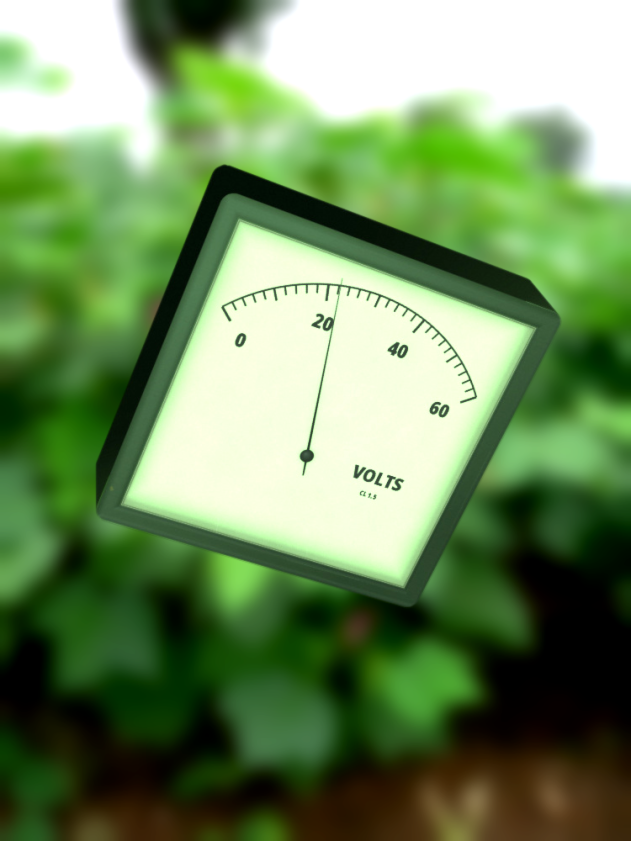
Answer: 22 V
